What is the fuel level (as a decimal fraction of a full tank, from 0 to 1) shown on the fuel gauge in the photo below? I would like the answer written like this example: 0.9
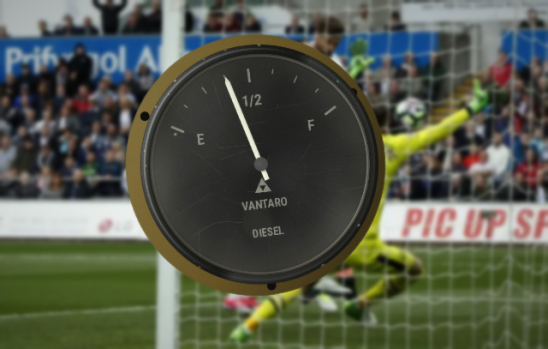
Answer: 0.375
